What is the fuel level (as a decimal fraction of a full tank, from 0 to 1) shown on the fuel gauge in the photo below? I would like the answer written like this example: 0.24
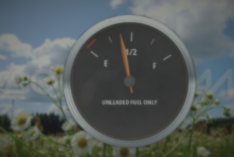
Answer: 0.375
